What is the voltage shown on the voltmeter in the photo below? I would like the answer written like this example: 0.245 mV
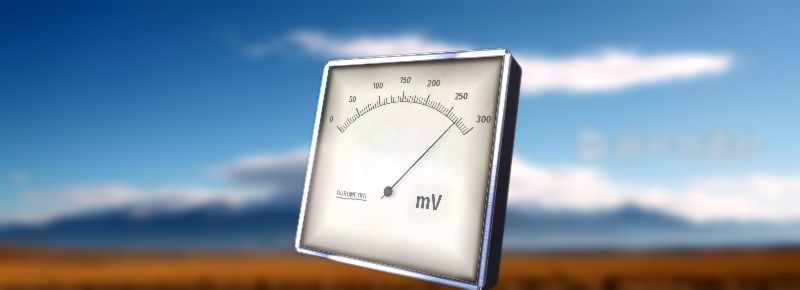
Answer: 275 mV
